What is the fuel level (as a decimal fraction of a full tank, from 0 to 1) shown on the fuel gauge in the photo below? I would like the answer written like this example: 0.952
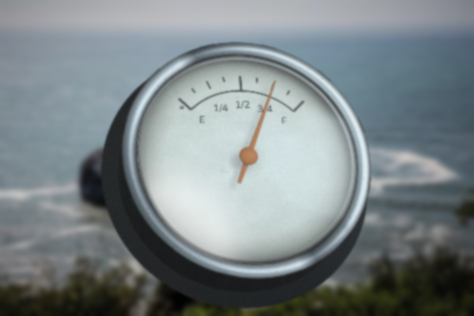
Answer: 0.75
